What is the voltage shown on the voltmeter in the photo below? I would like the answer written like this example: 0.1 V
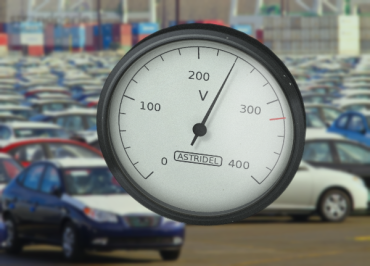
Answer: 240 V
